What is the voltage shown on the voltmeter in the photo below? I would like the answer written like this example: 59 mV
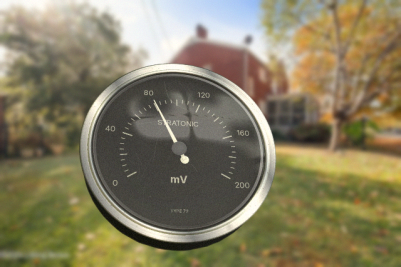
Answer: 80 mV
